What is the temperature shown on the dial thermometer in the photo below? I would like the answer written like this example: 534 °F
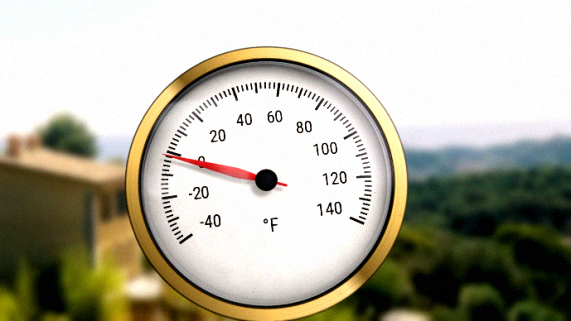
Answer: -2 °F
